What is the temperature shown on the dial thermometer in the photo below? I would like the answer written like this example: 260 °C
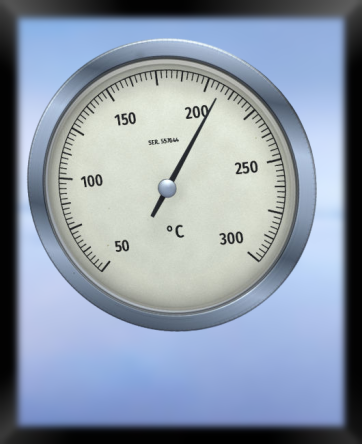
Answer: 207.5 °C
